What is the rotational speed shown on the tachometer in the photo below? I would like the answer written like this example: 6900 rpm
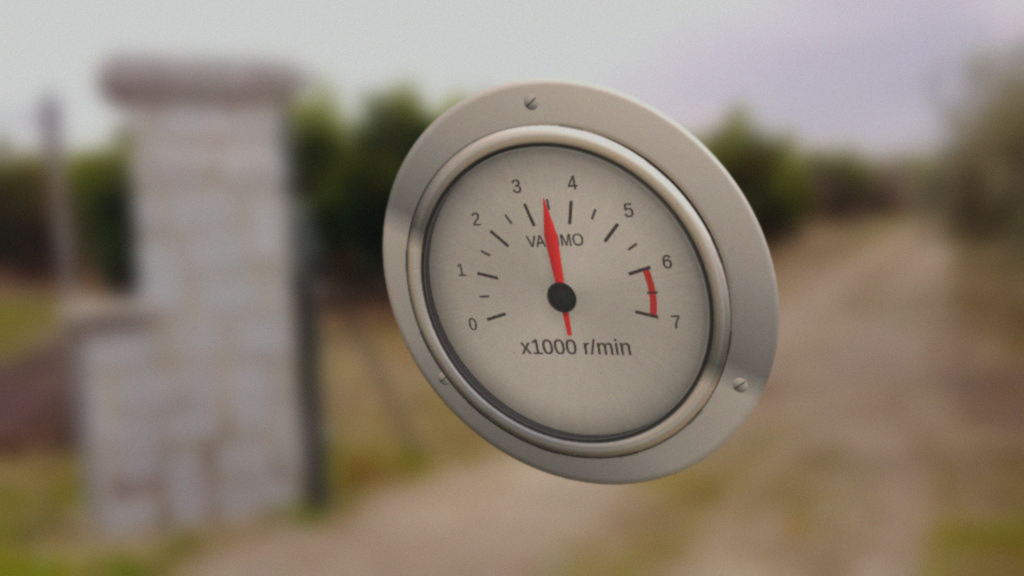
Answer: 3500 rpm
